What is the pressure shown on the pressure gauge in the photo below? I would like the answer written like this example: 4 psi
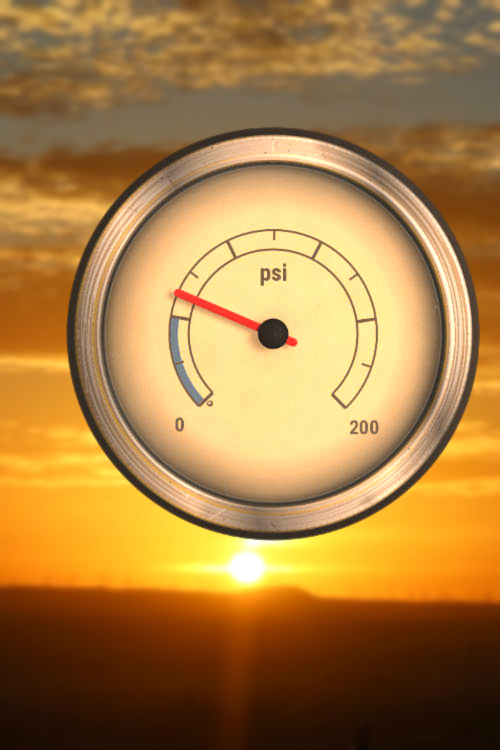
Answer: 50 psi
